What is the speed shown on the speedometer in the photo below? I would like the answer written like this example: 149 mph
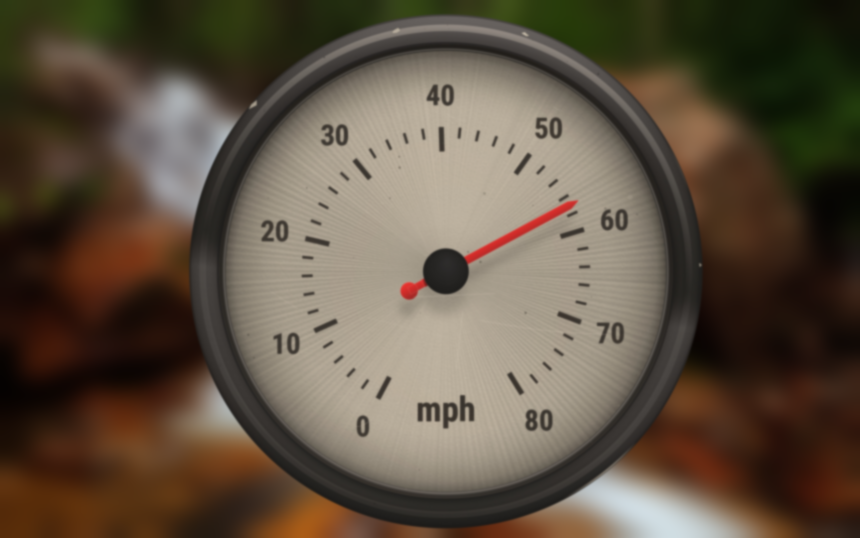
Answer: 57 mph
